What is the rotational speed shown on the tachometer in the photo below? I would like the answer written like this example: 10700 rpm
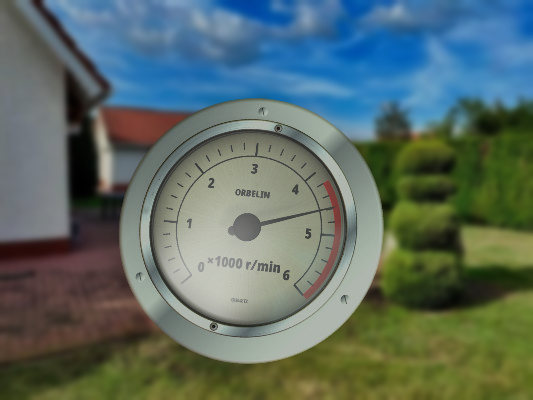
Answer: 4600 rpm
